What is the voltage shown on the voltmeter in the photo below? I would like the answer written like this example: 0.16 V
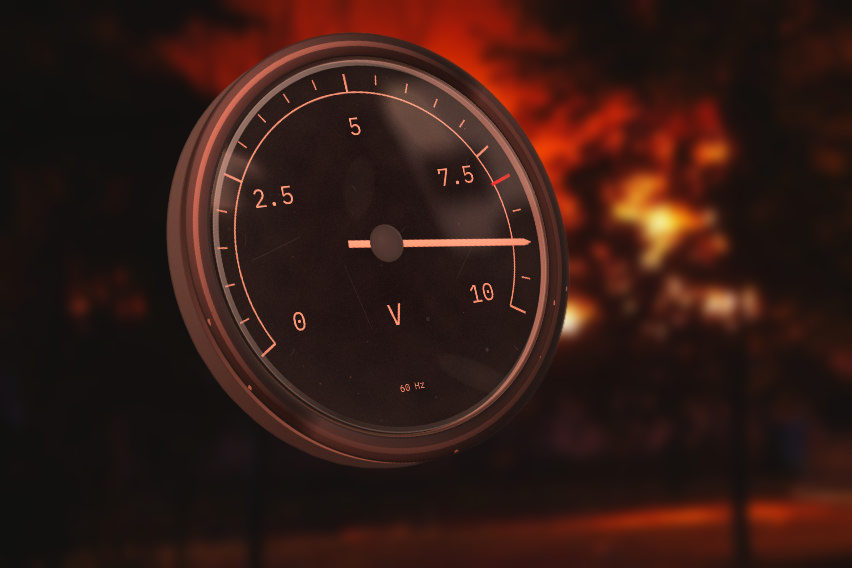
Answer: 9 V
